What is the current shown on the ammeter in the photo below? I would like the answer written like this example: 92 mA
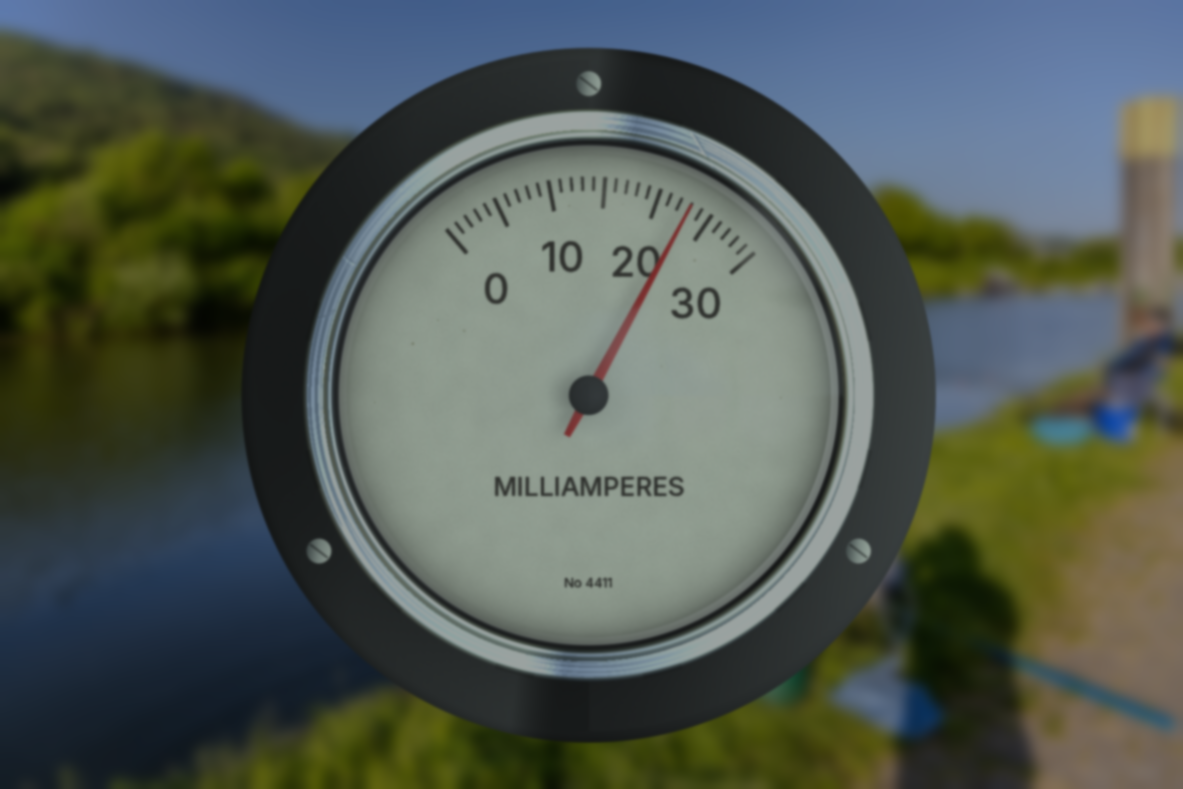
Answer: 23 mA
